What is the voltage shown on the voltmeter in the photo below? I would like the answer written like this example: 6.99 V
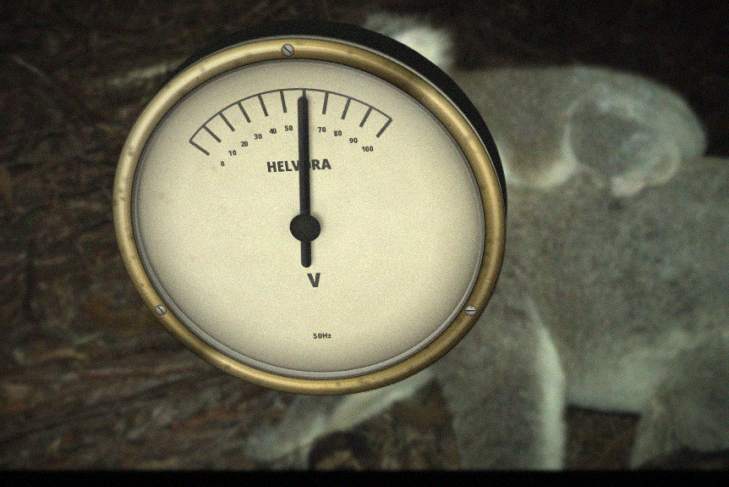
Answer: 60 V
